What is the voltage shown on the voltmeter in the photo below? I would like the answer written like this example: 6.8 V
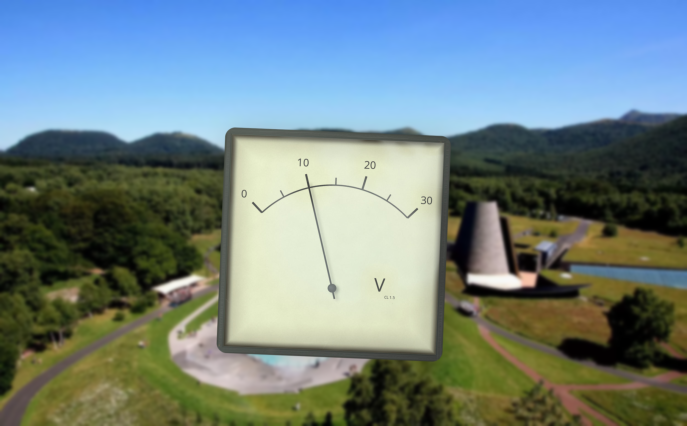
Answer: 10 V
